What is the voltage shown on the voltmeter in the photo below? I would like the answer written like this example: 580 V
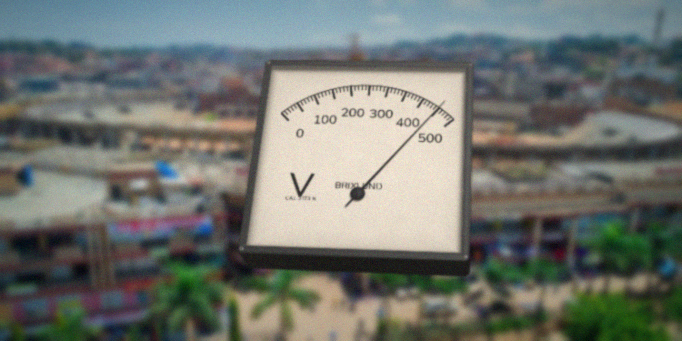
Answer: 450 V
